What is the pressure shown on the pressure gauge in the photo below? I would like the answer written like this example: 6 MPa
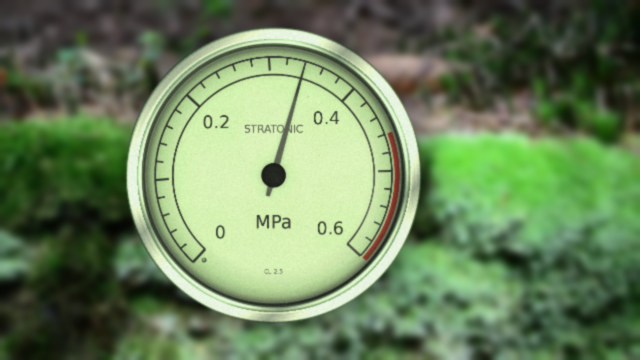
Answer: 0.34 MPa
